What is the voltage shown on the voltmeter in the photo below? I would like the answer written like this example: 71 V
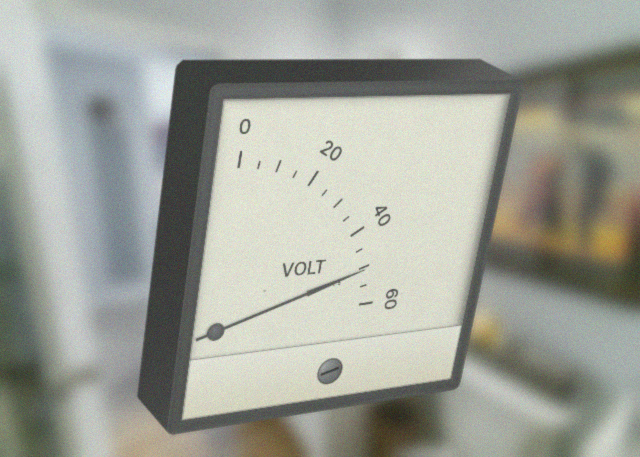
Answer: 50 V
